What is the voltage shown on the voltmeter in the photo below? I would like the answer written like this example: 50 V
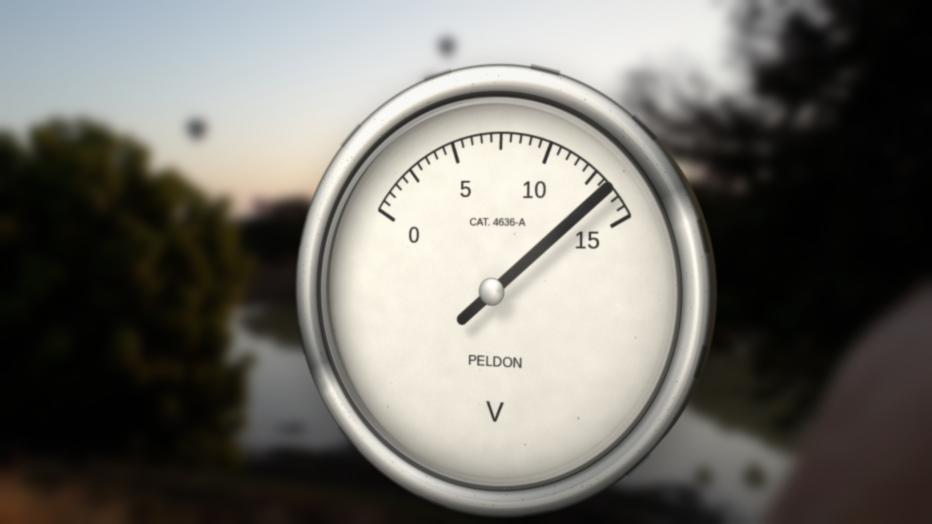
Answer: 13.5 V
